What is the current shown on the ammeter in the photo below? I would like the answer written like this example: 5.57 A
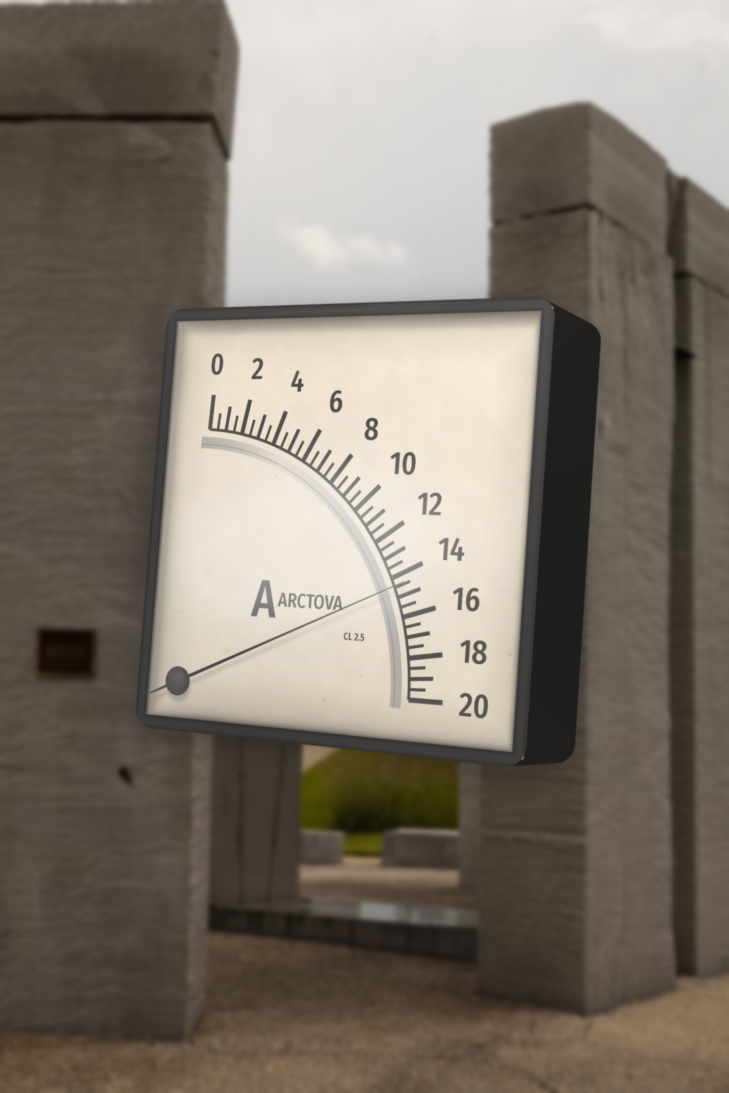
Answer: 14.5 A
